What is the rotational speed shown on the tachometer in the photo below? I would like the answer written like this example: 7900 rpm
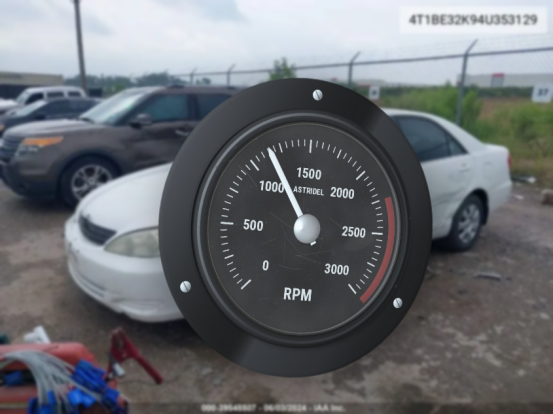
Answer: 1150 rpm
